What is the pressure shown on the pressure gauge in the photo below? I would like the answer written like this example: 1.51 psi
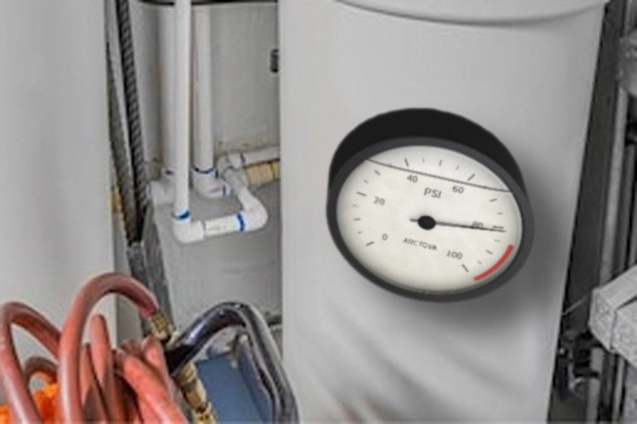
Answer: 80 psi
